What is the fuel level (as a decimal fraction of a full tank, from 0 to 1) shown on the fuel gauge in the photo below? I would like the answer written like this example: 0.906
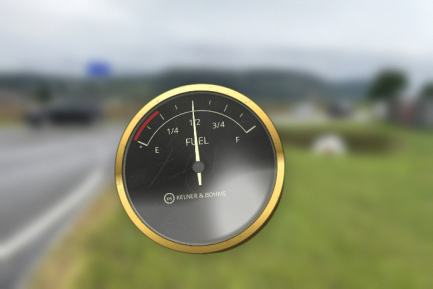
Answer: 0.5
